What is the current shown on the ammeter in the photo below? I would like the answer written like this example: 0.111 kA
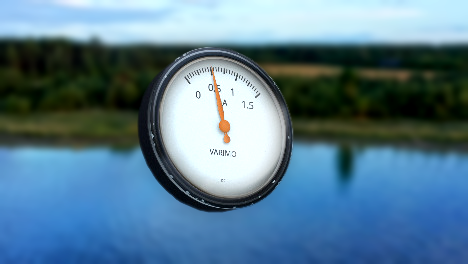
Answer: 0.5 kA
